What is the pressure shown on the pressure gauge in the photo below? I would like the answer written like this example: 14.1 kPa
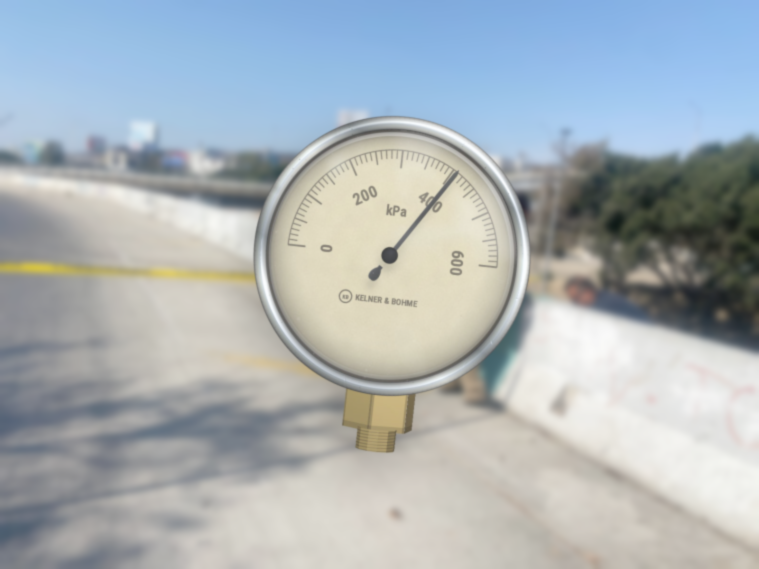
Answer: 410 kPa
